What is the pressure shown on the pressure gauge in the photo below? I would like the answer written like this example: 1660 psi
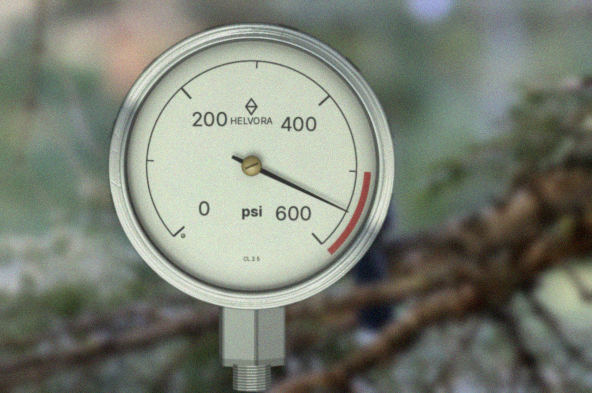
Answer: 550 psi
